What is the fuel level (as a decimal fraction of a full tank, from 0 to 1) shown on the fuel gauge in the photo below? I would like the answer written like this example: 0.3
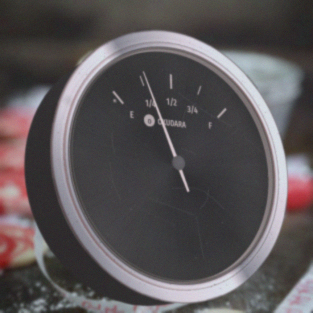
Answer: 0.25
